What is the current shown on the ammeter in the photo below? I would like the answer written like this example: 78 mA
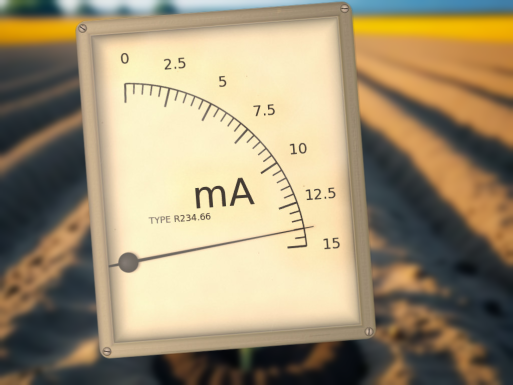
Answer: 14 mA
